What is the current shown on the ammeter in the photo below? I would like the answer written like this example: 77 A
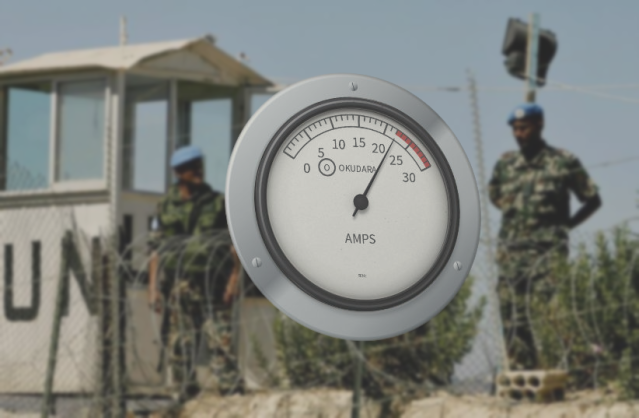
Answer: 22 A
